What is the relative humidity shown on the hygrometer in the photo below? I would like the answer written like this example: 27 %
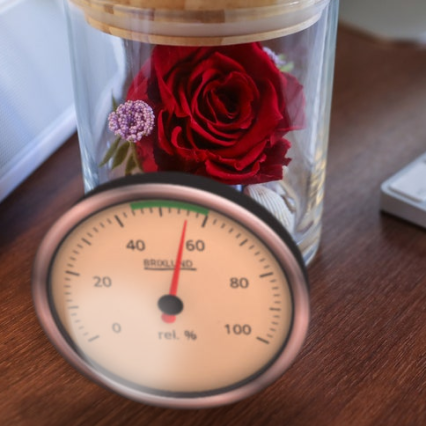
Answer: 56 %
